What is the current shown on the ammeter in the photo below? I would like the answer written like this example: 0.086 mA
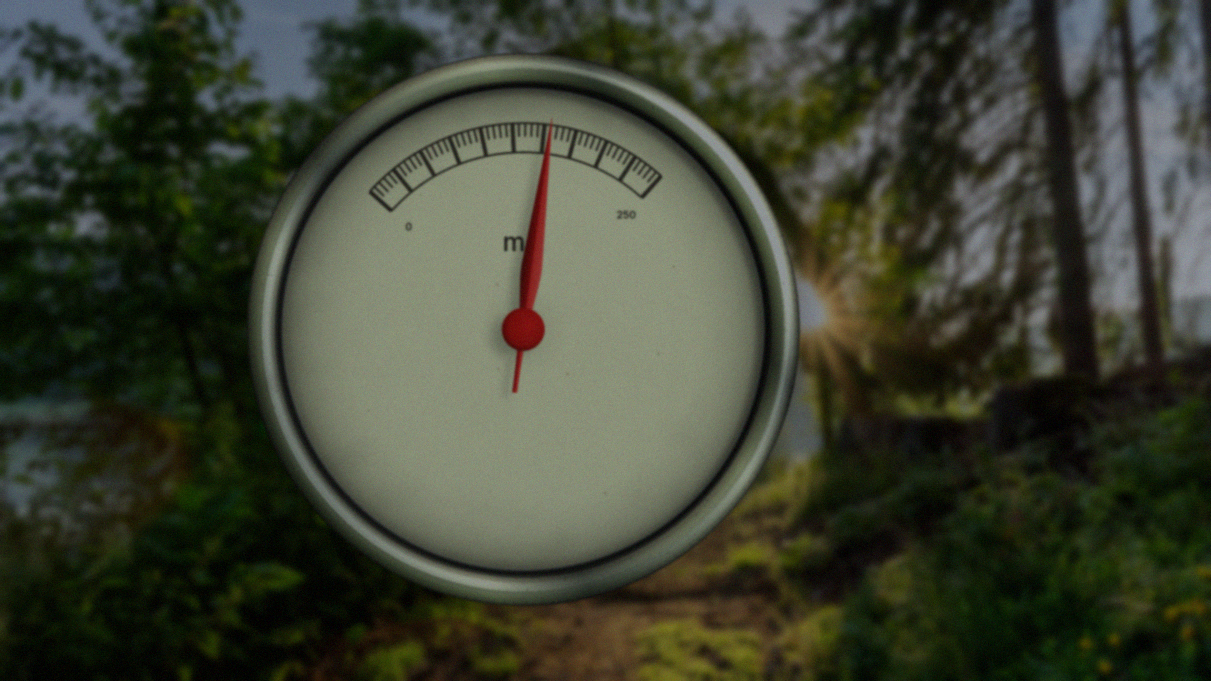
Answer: 155 mA
